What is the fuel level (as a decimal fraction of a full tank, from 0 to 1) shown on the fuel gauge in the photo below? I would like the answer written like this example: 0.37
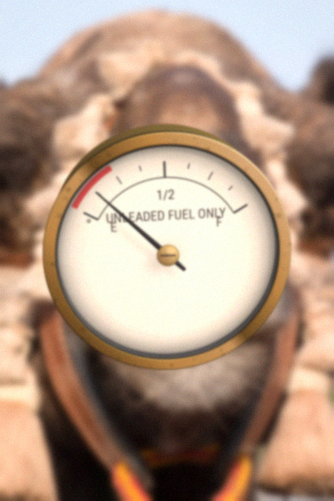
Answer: 0.125
